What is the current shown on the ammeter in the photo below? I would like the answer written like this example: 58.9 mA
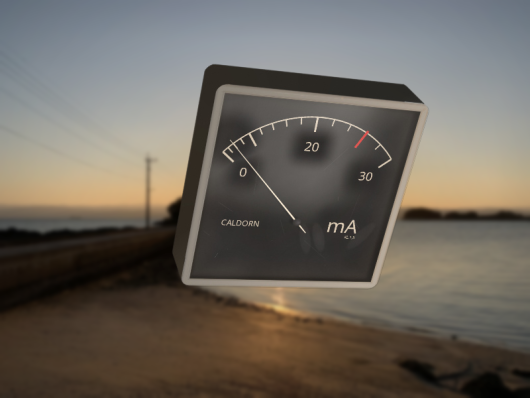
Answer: 6 mA
